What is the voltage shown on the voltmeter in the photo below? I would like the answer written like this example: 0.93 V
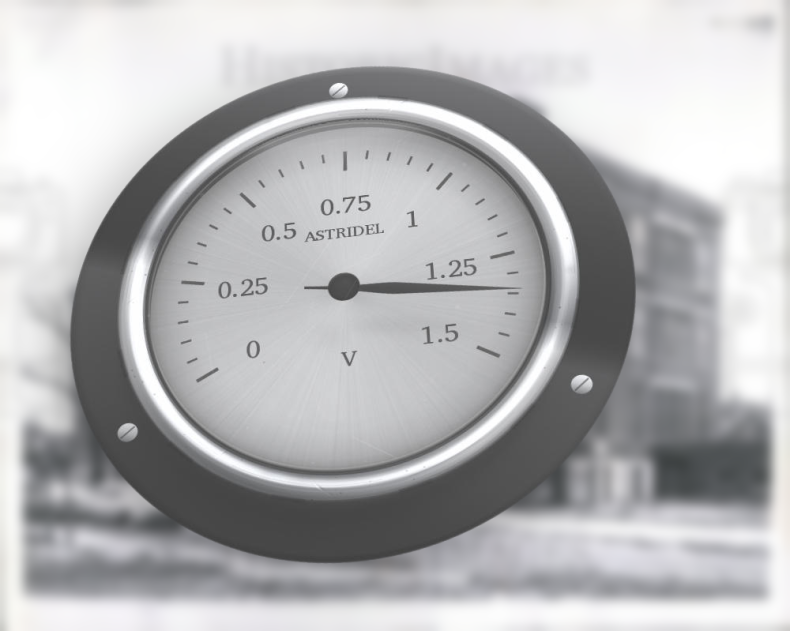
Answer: 1.35 V
